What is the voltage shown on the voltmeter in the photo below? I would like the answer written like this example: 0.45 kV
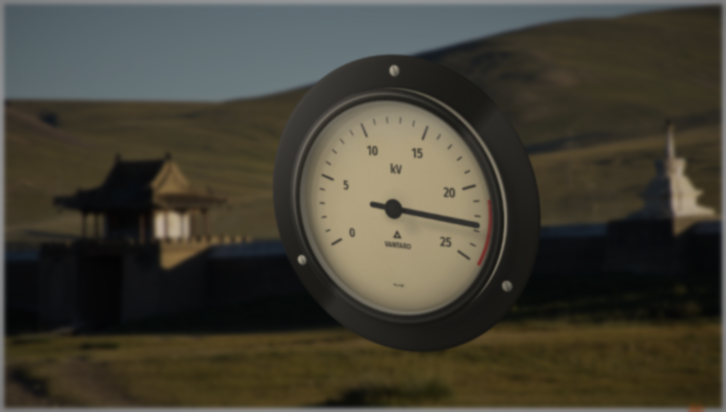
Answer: 22.5 kV
